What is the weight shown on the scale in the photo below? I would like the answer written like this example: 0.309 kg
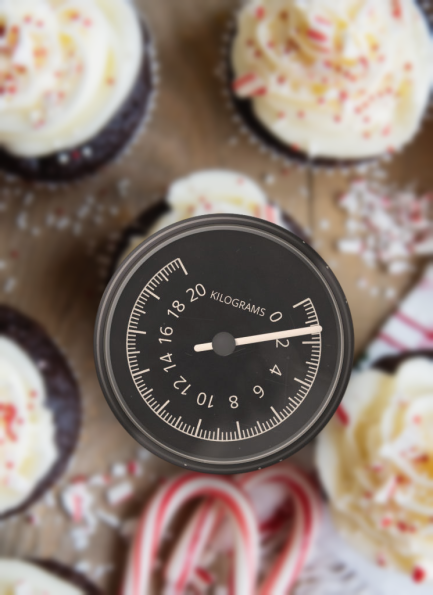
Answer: 1.4 kg
